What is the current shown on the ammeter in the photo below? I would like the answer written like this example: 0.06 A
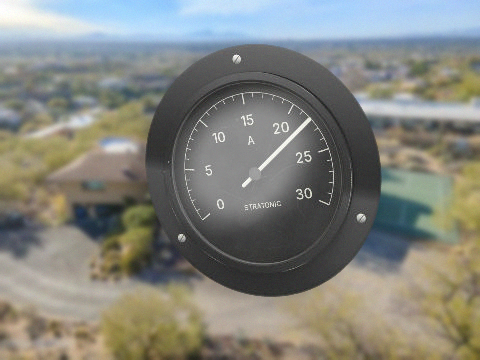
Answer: 22 A
